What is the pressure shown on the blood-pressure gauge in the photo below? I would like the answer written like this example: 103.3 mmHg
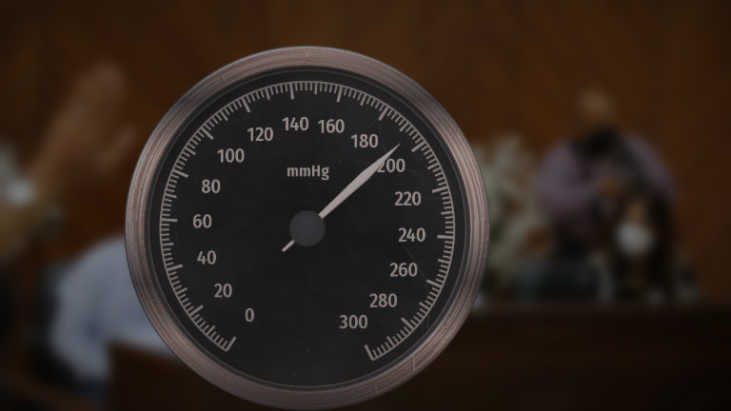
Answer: 194 mmHg
